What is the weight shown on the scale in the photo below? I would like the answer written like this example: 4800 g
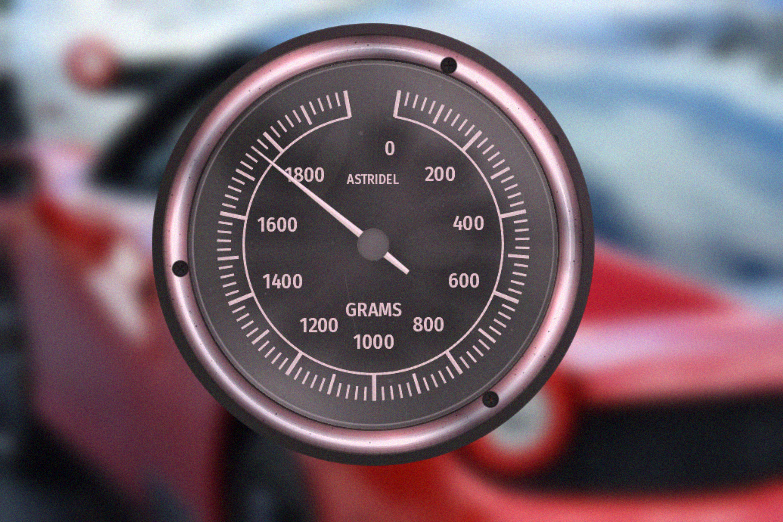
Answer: 1760 g
